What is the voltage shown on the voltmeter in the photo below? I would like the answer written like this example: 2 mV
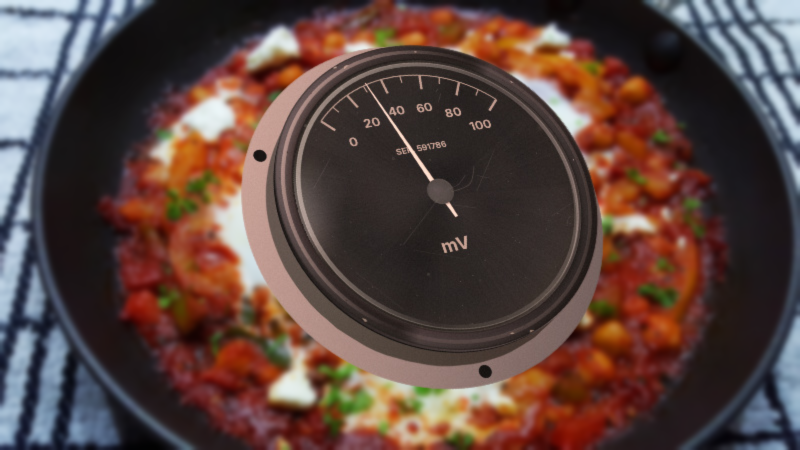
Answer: 30 mV
